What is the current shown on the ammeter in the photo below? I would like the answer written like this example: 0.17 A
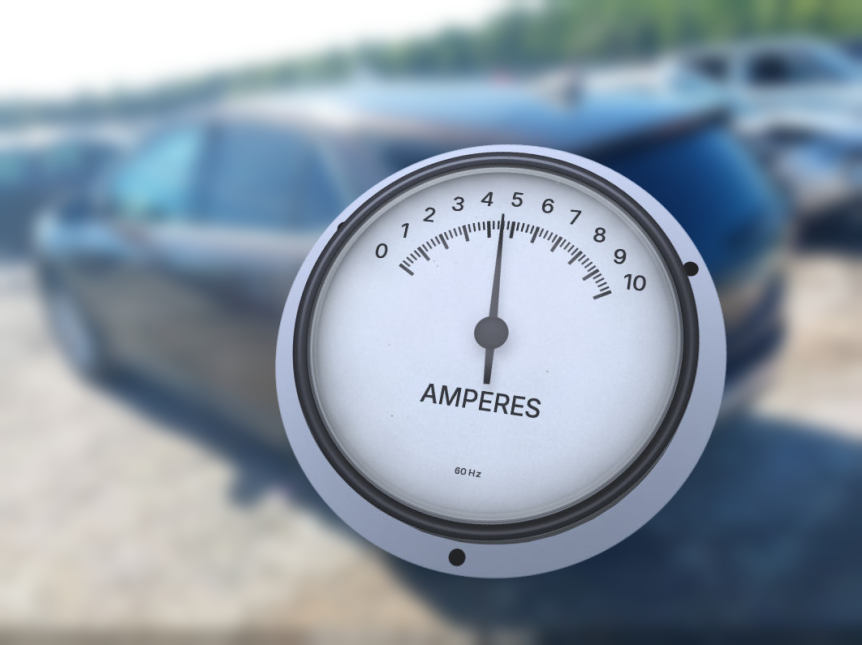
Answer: 4.6 A
